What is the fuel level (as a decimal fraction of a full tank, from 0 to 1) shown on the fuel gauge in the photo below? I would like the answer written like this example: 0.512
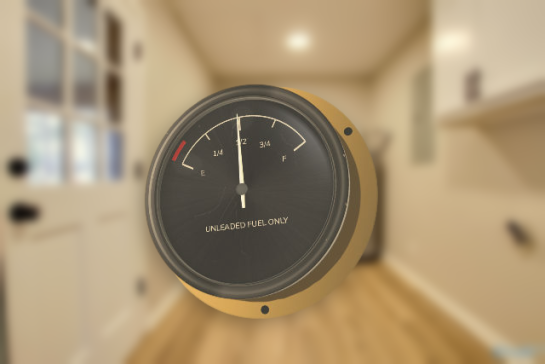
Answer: 0.5
